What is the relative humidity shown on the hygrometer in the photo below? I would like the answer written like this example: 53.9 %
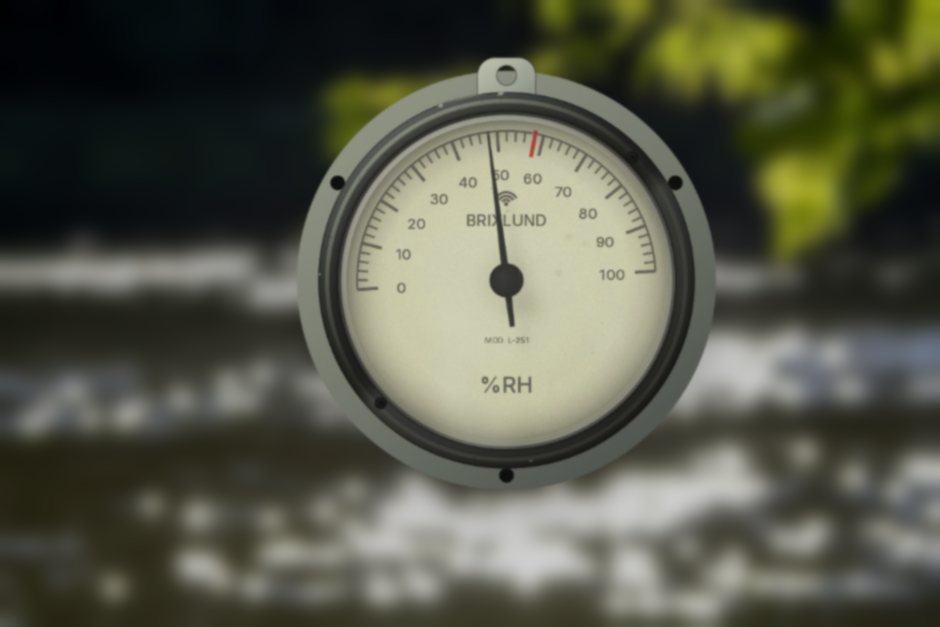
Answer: 48 %
